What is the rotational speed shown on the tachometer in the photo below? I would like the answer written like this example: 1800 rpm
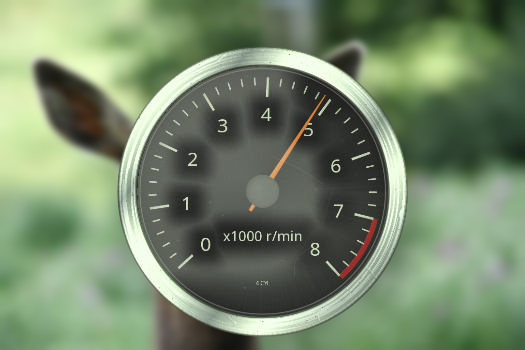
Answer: 4900 rpm
